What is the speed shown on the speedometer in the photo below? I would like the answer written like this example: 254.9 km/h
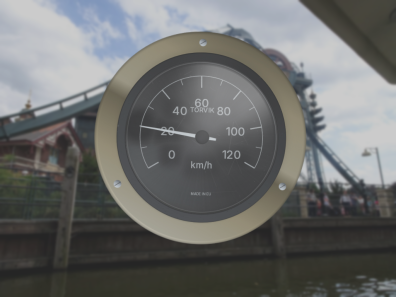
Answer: 20 km/h
